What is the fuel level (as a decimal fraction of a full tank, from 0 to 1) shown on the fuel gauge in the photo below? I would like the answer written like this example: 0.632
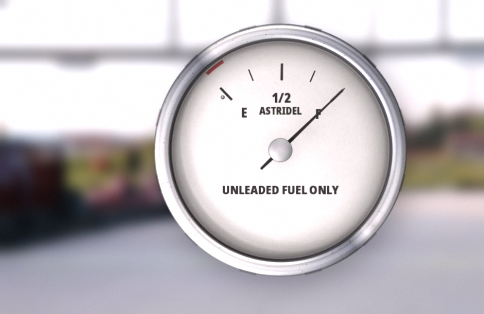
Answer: 1
